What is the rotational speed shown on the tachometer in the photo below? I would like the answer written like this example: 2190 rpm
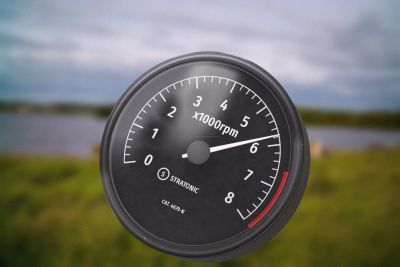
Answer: 5800 rpm
